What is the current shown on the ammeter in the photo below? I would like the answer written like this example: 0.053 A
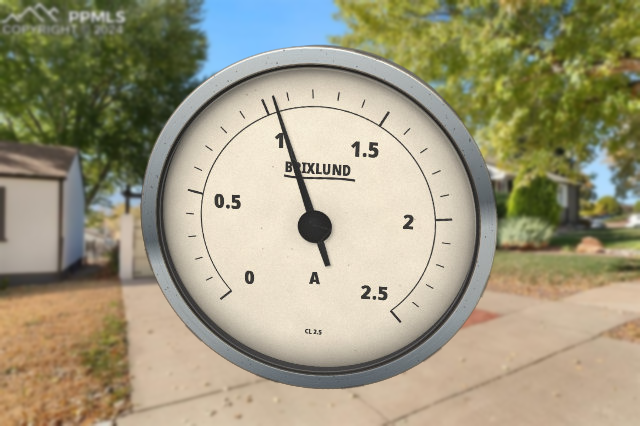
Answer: 1.05 A
